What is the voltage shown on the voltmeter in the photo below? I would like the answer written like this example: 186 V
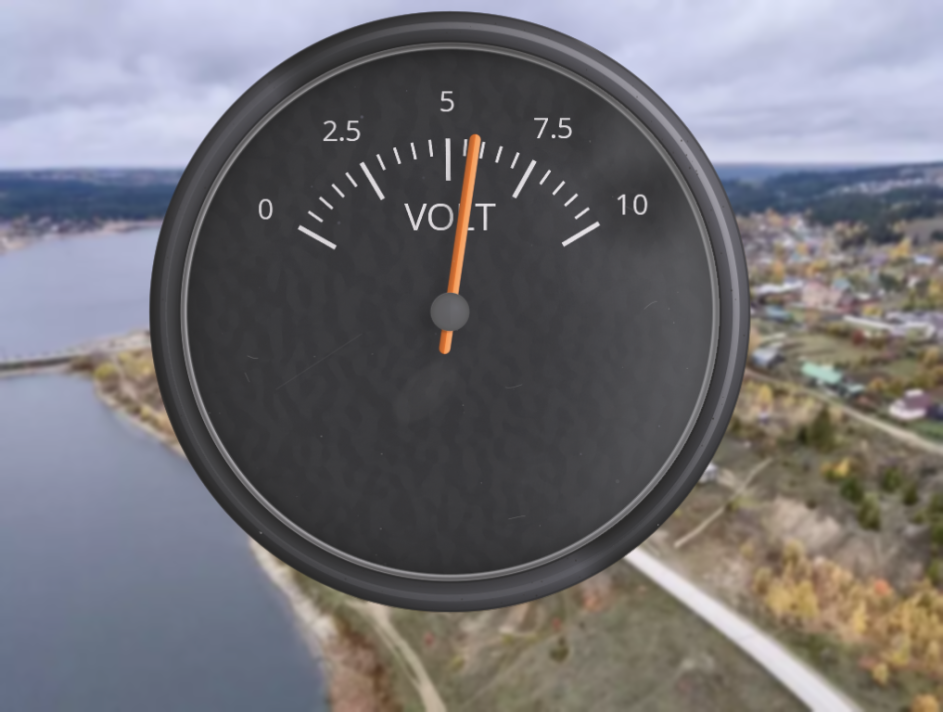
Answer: 5.75 V
